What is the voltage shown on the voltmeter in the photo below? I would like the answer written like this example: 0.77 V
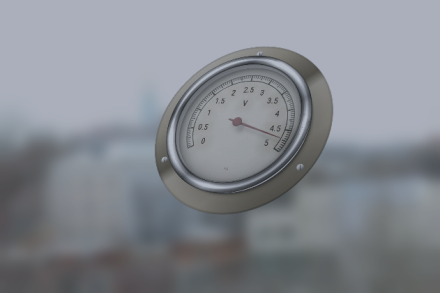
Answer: 4.75 V
